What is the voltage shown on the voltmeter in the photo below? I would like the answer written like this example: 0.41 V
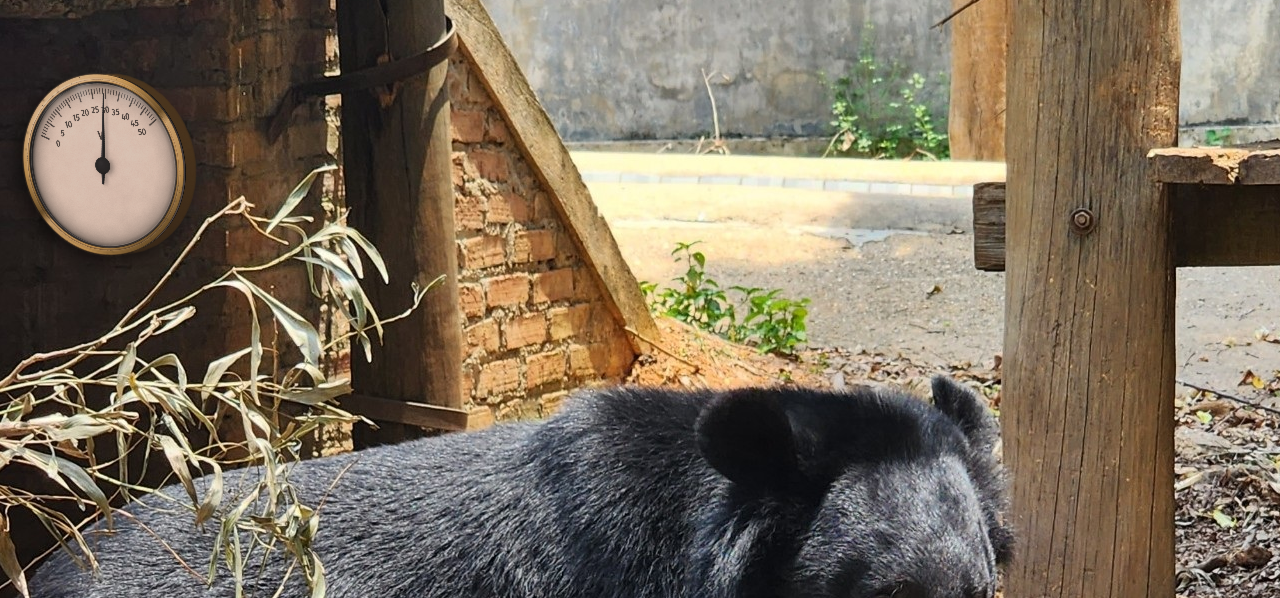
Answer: 30 V
